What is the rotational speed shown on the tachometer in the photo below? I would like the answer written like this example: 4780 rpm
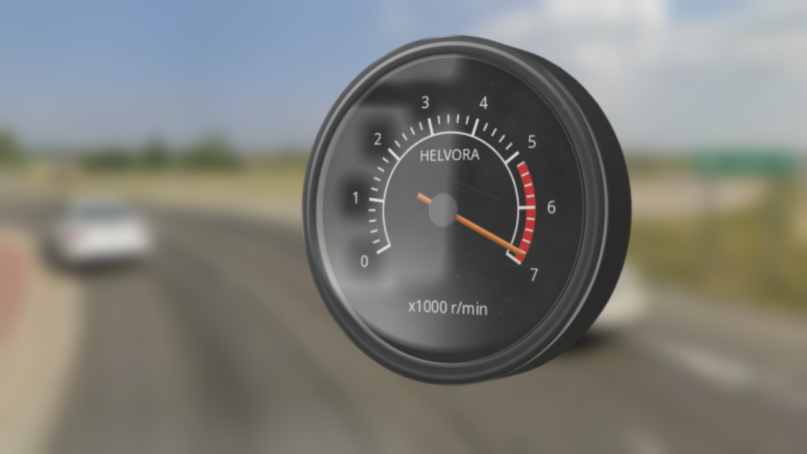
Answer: 6800 rpm
